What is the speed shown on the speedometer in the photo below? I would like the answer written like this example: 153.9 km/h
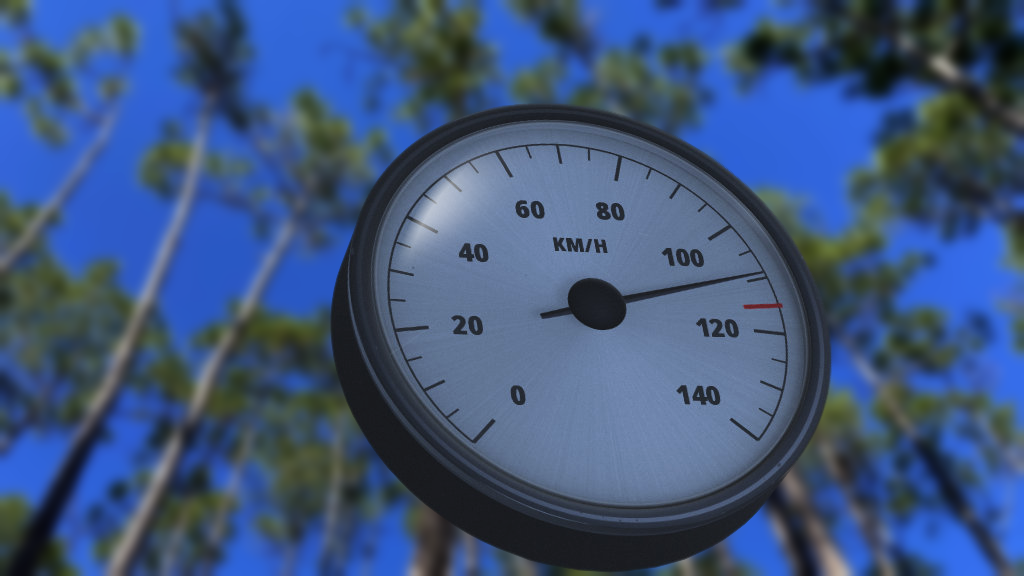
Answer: 110 km/h
